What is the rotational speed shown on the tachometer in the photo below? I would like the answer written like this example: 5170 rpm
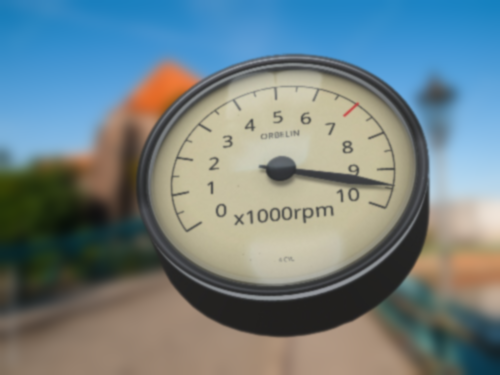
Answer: 9500 rpm
